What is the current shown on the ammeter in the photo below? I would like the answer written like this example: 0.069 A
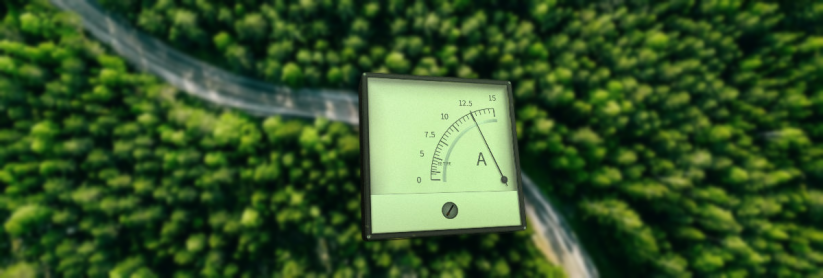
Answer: 12.5 A
